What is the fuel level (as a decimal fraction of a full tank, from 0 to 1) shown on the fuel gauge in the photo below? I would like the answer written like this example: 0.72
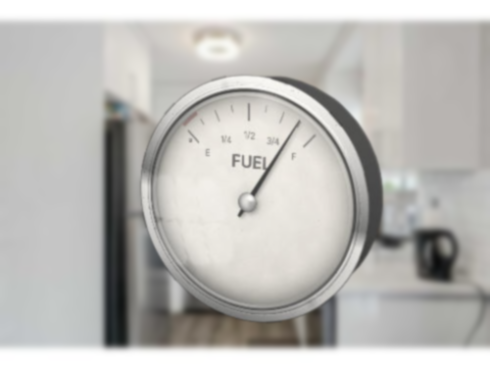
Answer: 0.875
